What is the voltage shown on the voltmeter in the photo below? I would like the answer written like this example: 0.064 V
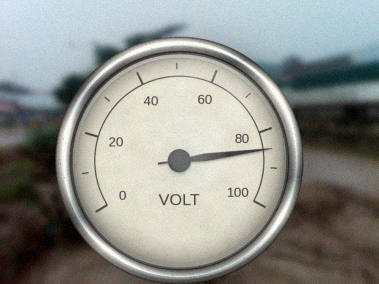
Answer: 85 V
